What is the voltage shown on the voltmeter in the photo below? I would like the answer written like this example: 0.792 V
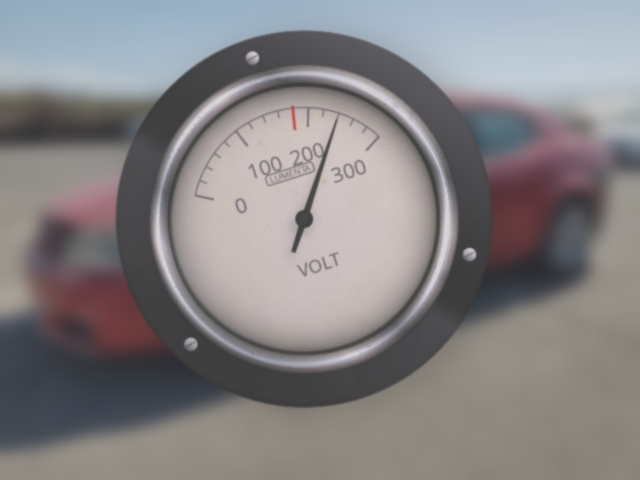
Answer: 240 V
